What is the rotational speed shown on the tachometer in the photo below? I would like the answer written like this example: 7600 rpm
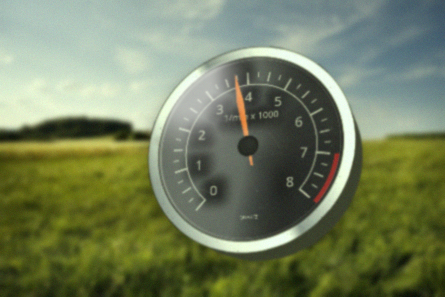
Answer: 3750 rpm
